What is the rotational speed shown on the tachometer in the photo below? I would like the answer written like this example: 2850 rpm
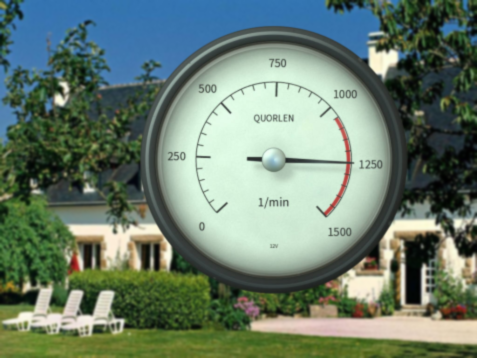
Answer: 1250 rpm
